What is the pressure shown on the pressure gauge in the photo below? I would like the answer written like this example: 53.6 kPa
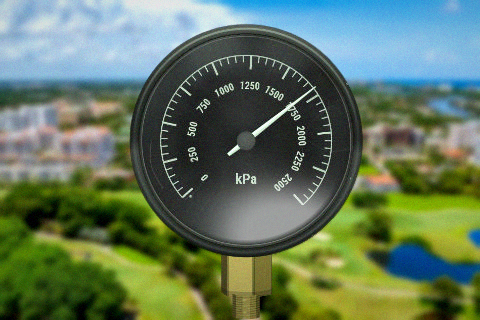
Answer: 1700 kPa
